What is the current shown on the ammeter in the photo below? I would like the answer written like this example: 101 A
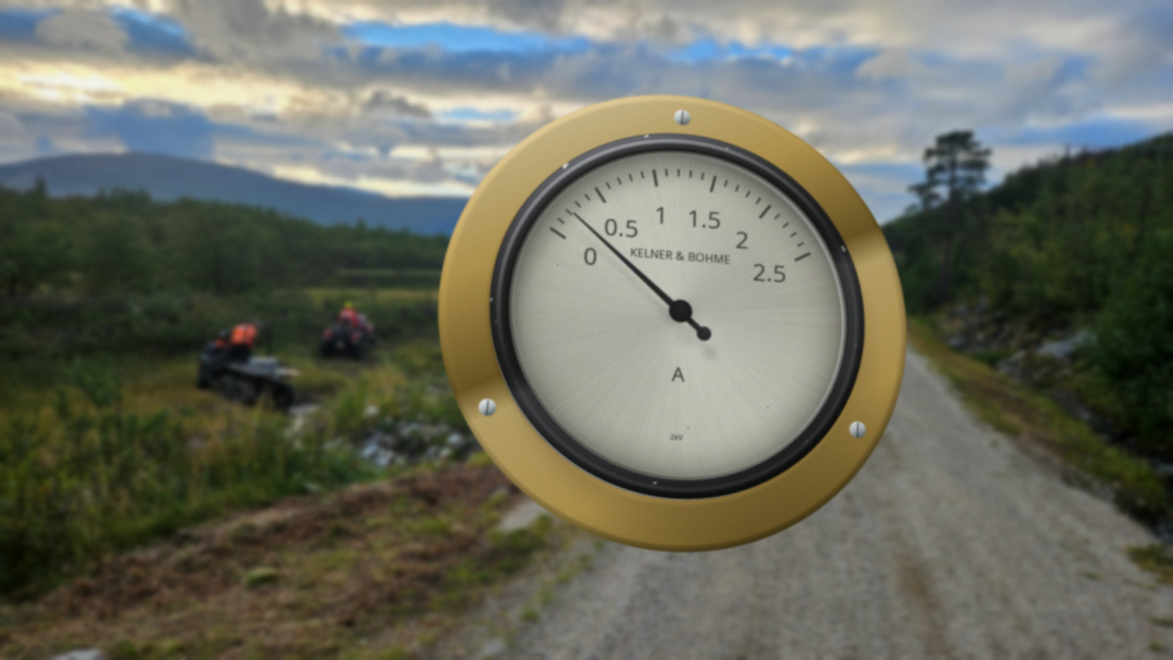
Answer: 0.2 A
